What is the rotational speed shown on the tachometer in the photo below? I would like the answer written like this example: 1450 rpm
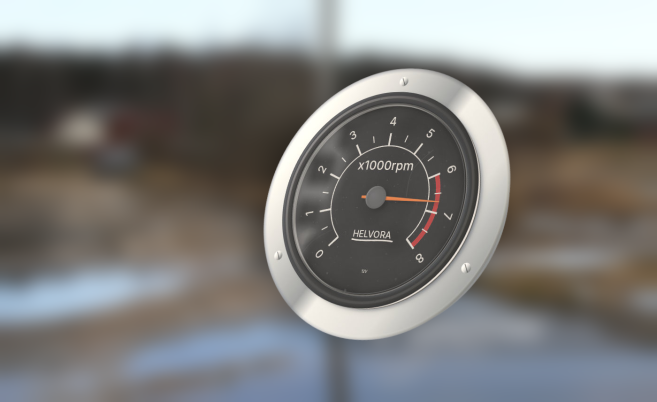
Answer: 6750 rpm
